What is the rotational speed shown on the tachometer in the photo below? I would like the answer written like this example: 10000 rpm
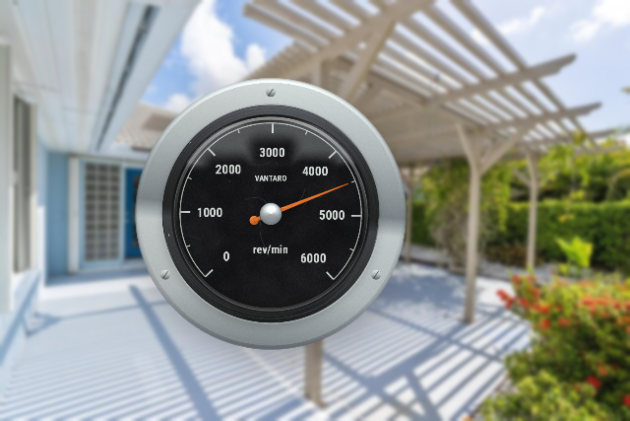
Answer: 4500 rpm
